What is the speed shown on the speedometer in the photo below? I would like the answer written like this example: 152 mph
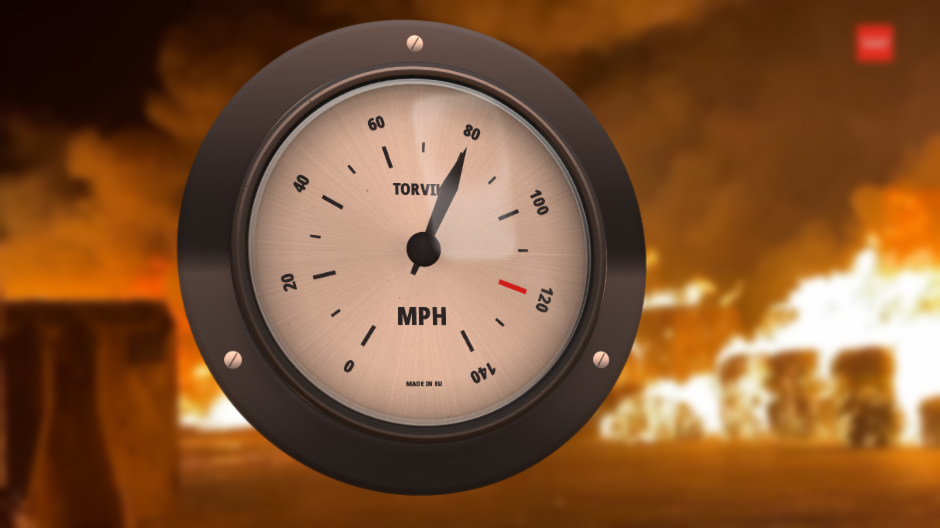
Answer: 80 mph
